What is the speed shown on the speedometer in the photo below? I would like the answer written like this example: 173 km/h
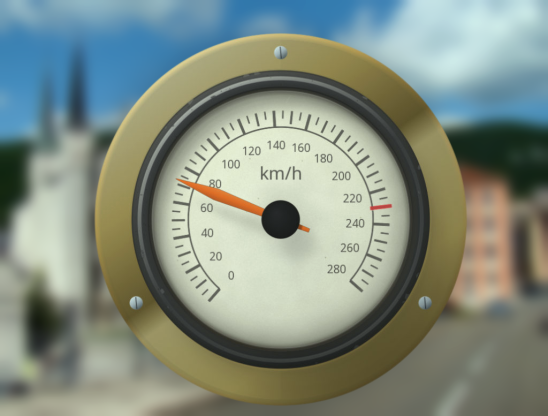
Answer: 72.5 km/h
